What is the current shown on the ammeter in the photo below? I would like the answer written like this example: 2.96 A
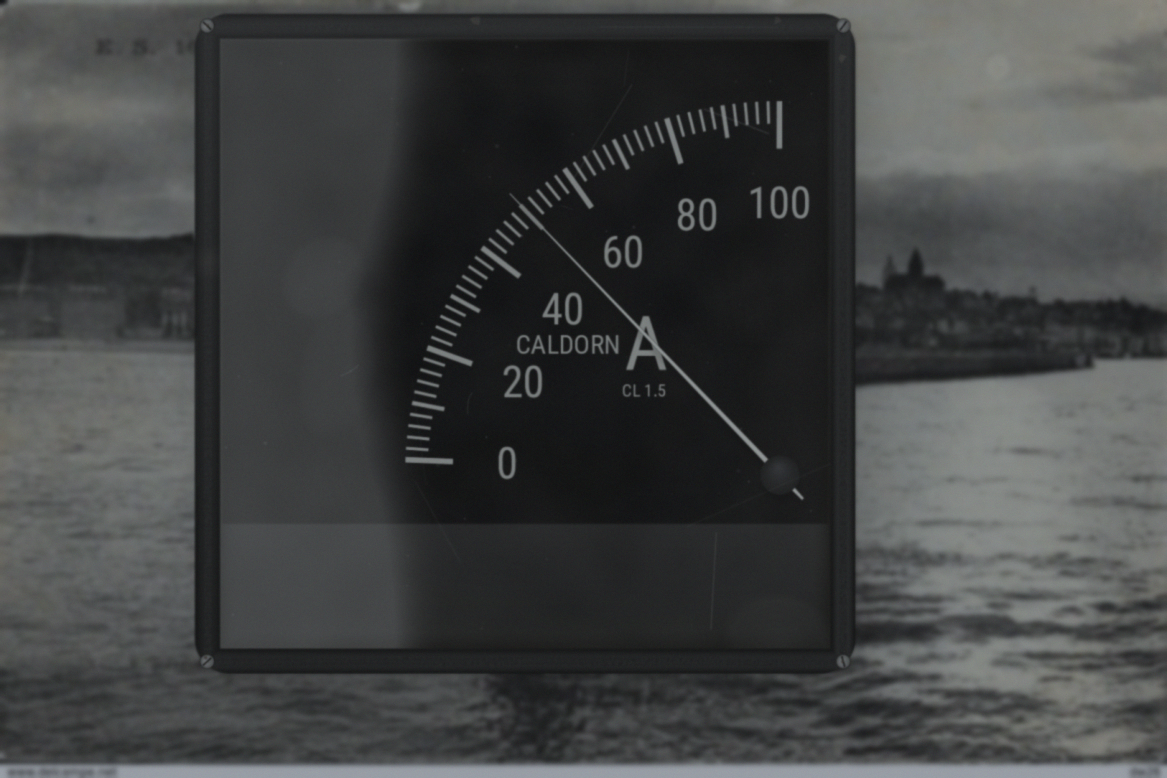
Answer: 50 A
